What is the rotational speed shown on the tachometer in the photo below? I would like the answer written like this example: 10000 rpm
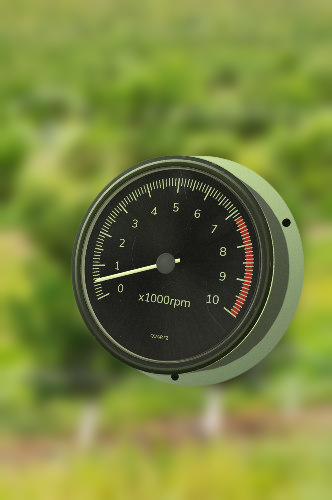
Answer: 500 rpm
